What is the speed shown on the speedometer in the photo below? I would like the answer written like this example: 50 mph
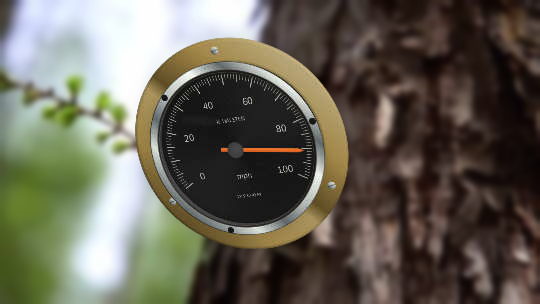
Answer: 90 mph
